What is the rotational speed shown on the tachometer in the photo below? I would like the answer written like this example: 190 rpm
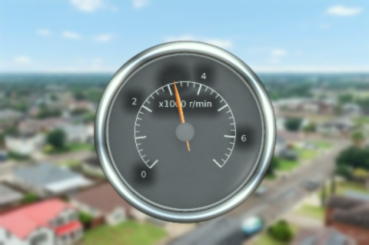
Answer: 3200 rpm
